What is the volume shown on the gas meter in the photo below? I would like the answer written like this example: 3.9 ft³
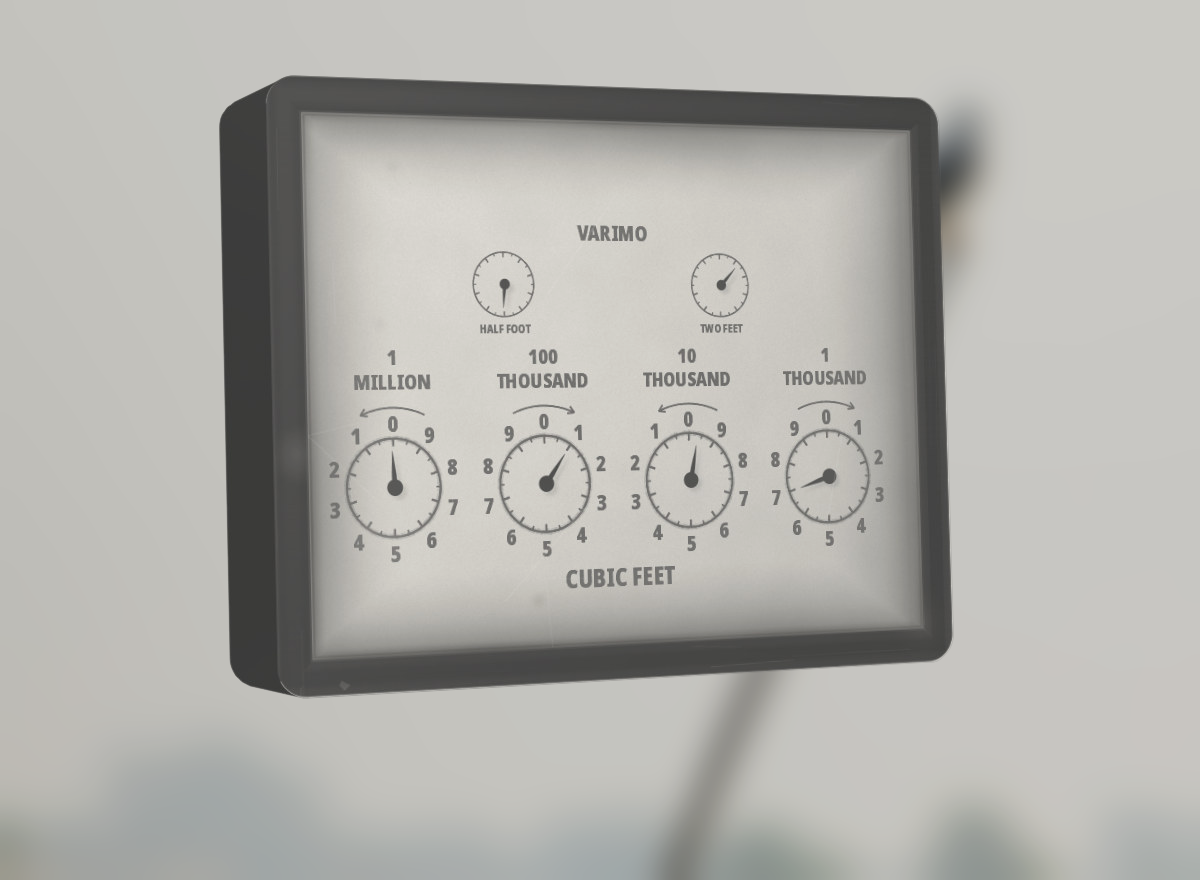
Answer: 9700 ft³
